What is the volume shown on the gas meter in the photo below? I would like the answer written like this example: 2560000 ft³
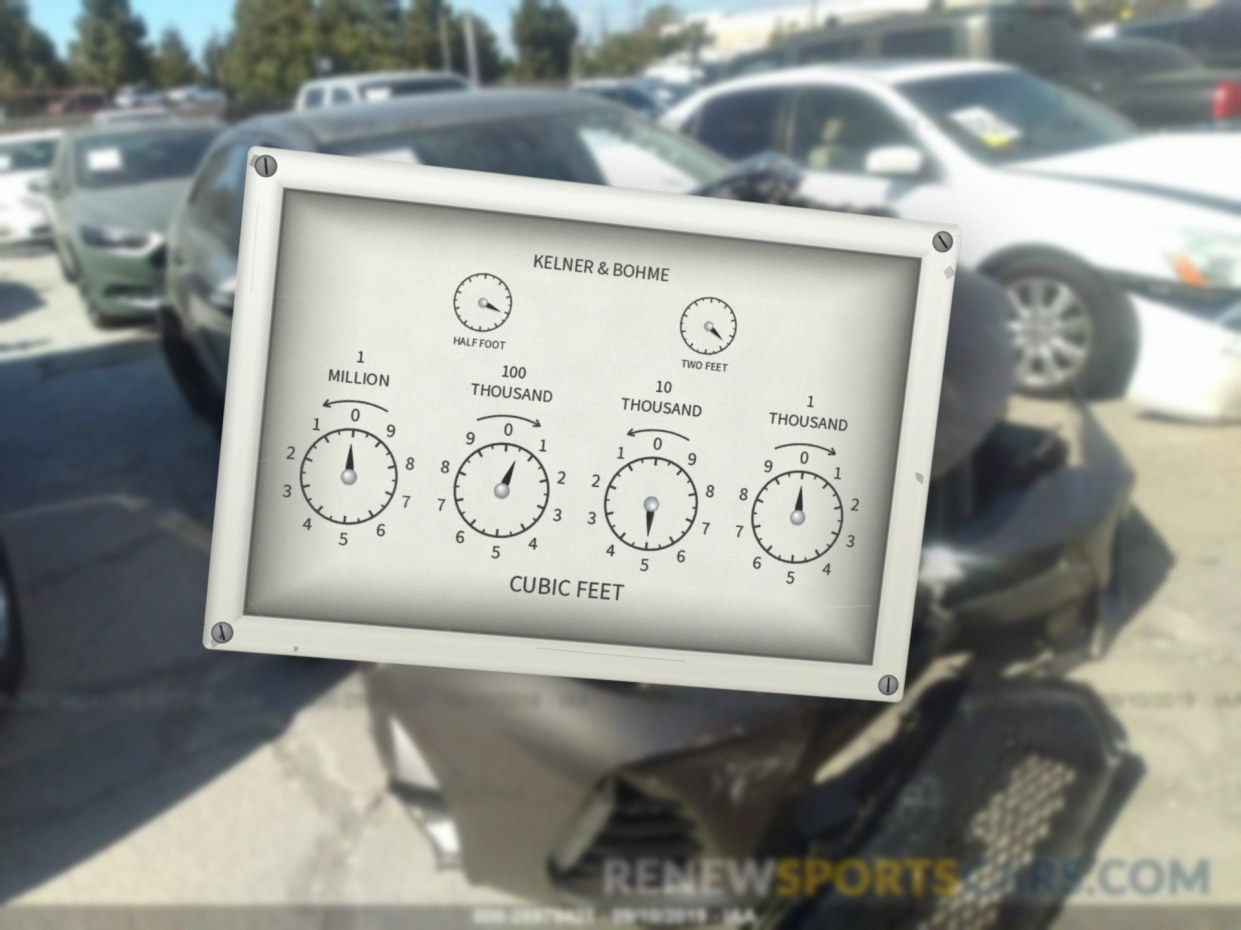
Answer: 5000 ft³
